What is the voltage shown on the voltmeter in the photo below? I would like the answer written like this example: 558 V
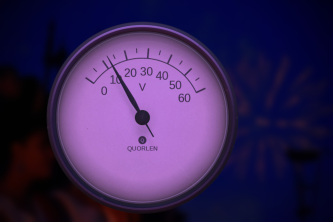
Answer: 12.5 V
